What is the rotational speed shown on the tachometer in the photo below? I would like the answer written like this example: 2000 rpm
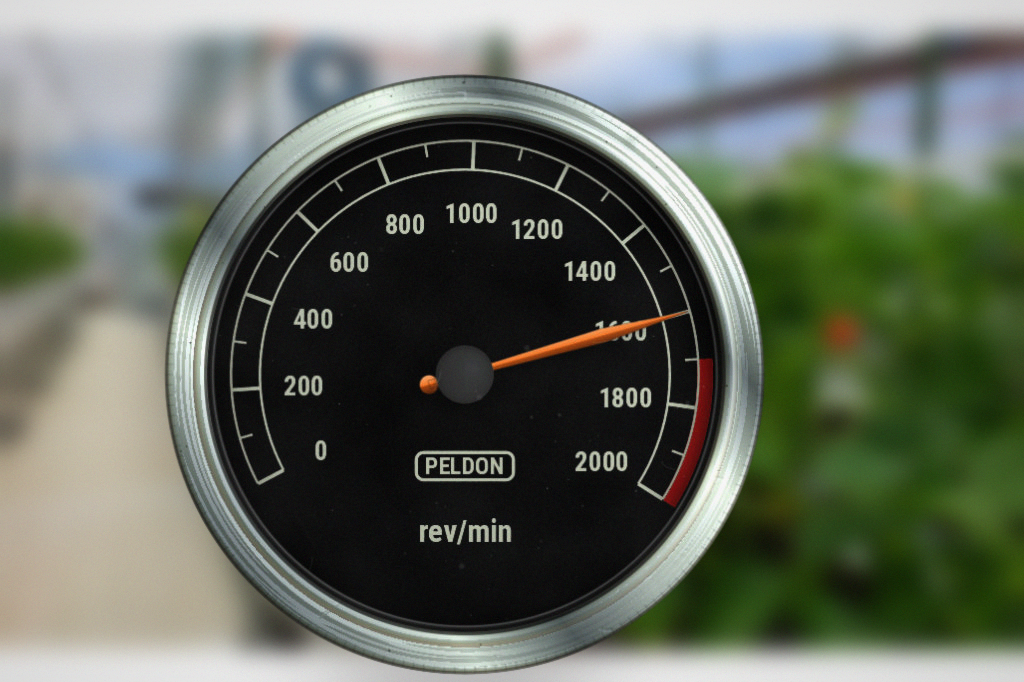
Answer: 1600 rpm
